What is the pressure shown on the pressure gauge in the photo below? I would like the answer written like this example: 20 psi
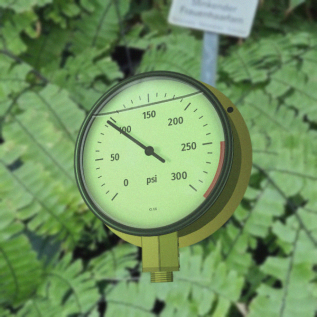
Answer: 95 psi
